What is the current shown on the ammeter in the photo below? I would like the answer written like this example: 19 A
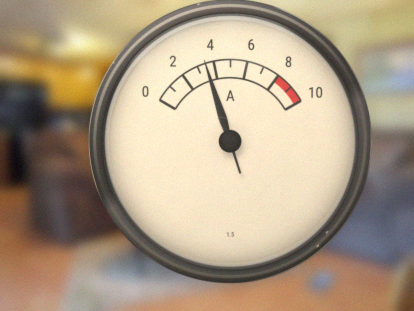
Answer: 3.5 A
